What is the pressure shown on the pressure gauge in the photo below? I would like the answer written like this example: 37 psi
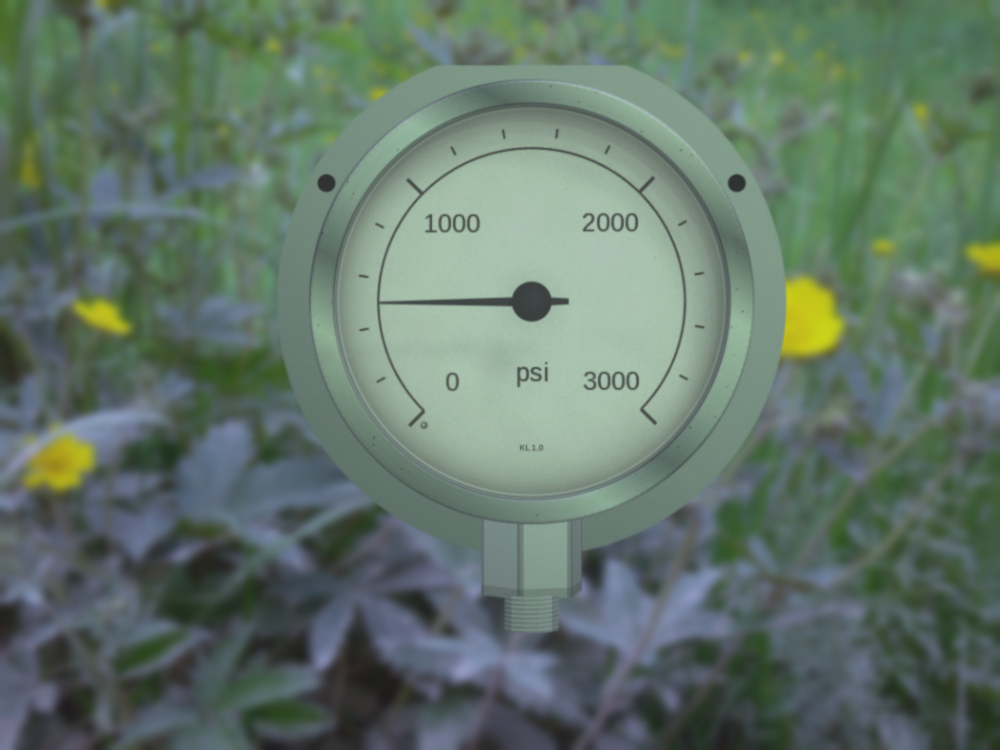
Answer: 500 psi
